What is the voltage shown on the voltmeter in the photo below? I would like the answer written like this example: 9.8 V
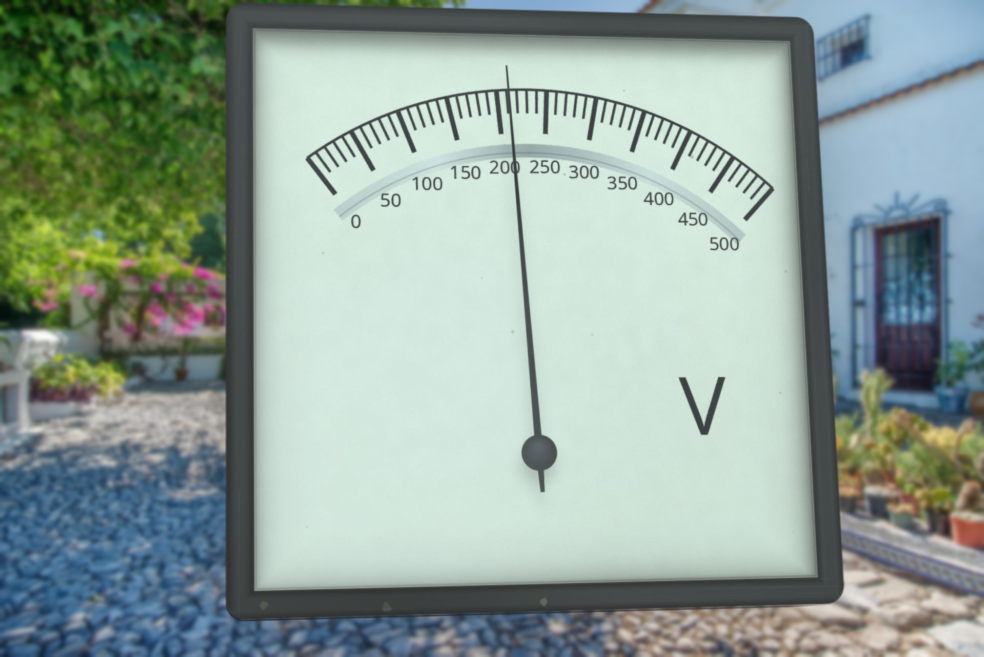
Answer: 210 V
